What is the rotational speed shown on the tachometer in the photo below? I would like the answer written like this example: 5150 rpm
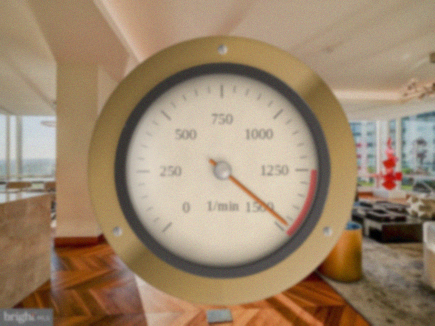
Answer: 1475 rpm
